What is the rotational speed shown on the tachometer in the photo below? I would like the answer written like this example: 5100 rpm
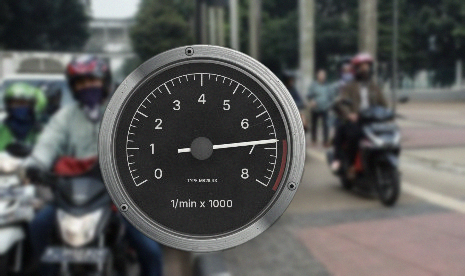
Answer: 6800 rpm
